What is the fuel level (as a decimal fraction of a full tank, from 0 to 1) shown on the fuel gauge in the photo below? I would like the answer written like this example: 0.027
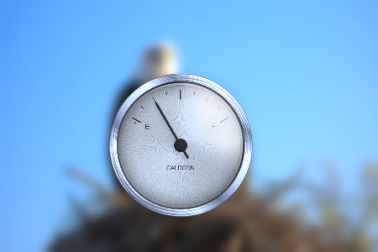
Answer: 0.25
